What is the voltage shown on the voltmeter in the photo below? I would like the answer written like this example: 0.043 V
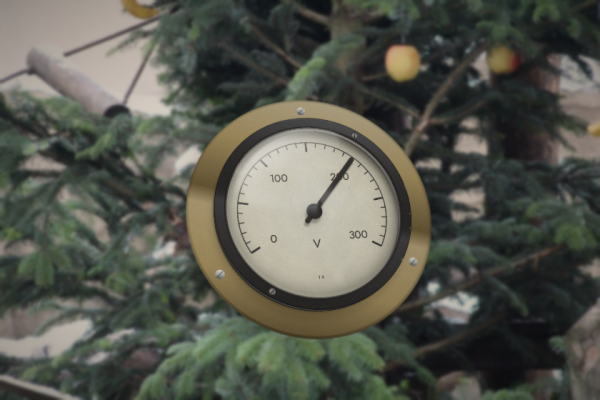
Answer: 200 V
